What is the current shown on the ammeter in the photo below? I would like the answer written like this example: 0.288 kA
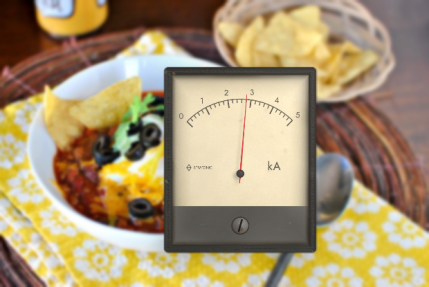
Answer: 2.8 kA
